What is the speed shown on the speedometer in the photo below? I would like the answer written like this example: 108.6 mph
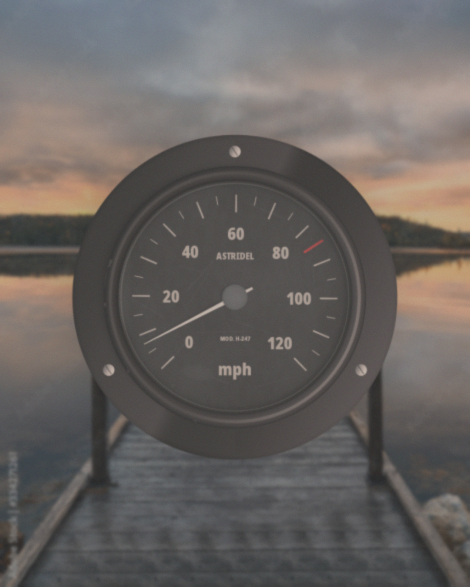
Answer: 7.5 mph
